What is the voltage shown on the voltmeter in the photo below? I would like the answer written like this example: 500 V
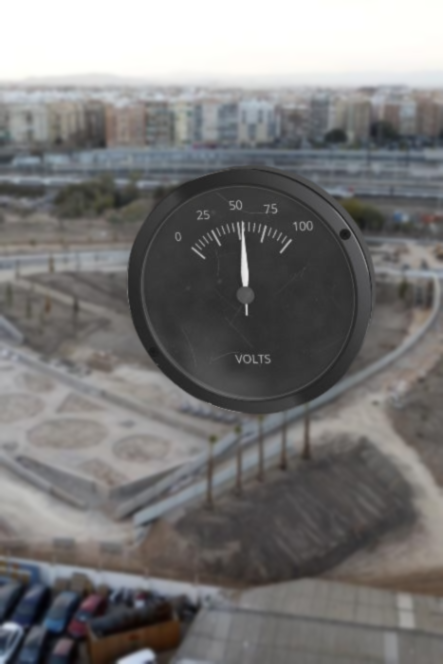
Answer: 55 V
